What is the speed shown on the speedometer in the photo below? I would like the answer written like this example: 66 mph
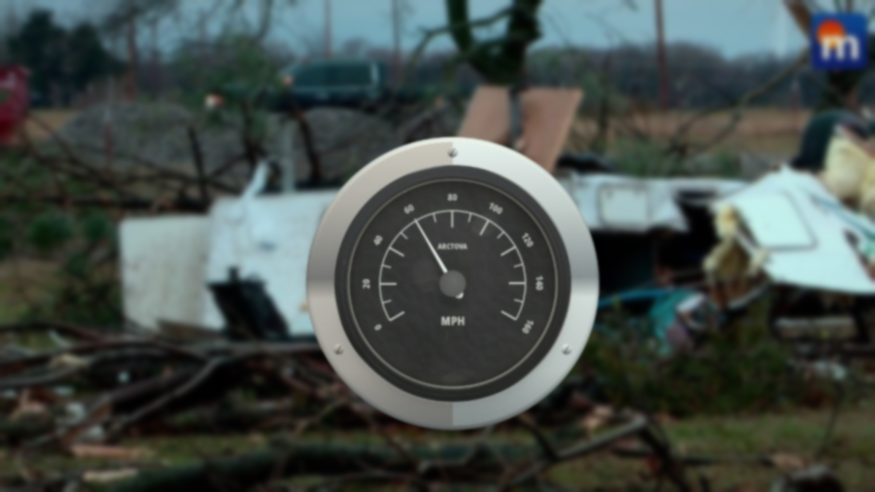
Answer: 60 mph
